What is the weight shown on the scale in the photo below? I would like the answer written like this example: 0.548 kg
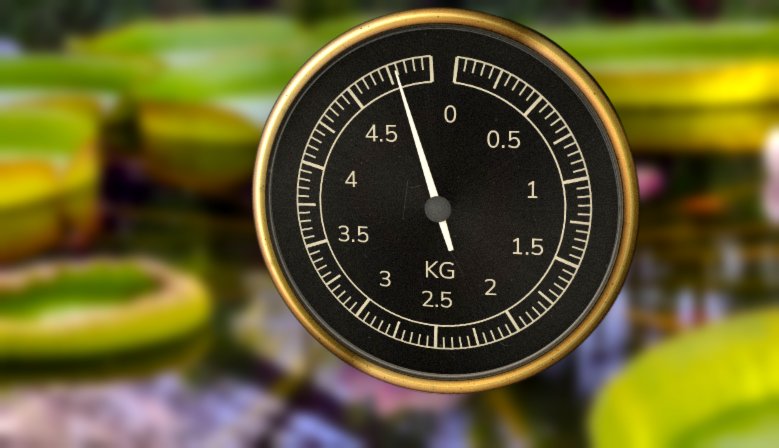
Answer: 4.8 kg
